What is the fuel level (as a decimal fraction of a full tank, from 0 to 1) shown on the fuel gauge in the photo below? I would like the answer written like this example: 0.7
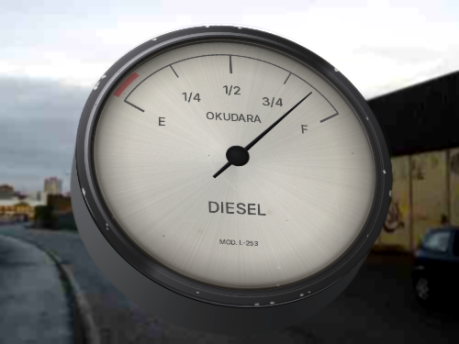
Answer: 0.875
